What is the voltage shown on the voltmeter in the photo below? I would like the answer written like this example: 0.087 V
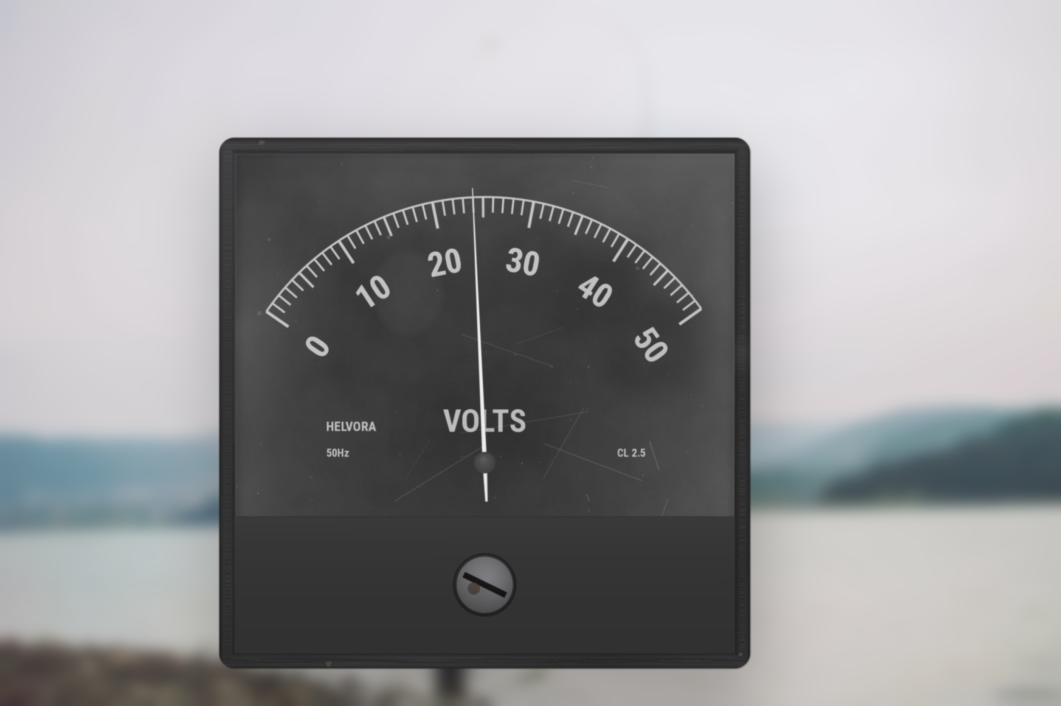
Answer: 24 V
